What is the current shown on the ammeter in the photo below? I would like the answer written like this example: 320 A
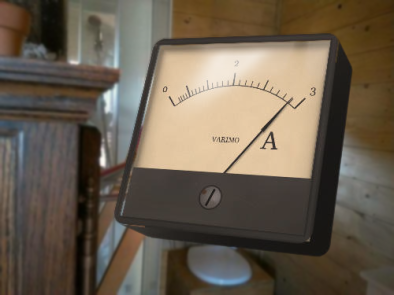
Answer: 2.9 A
